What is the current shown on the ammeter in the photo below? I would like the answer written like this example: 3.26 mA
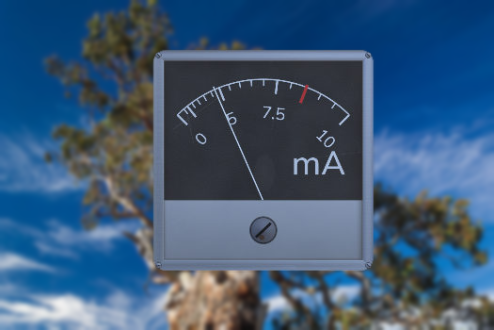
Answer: 4.75 mA
